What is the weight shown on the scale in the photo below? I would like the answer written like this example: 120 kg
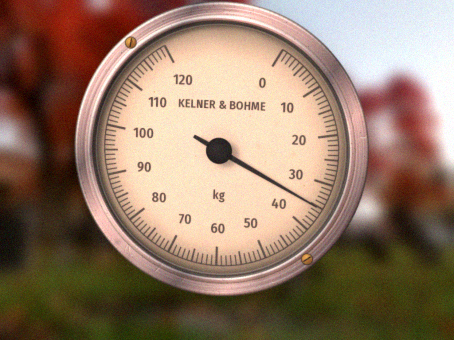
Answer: 35 kg
